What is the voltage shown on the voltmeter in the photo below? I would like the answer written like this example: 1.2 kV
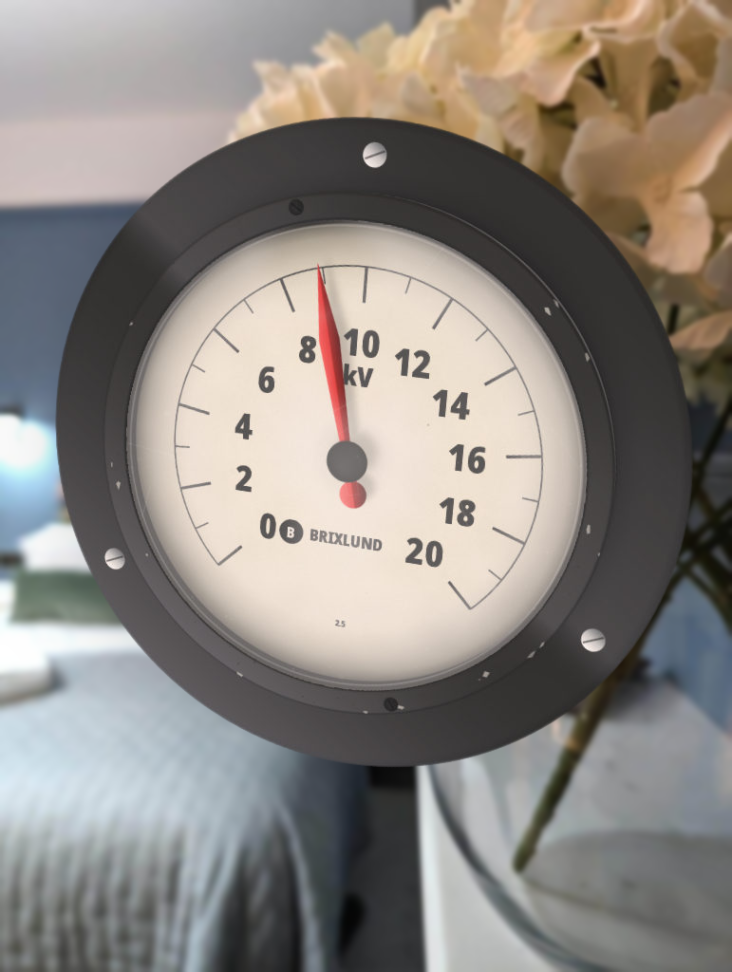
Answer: 9 kV
